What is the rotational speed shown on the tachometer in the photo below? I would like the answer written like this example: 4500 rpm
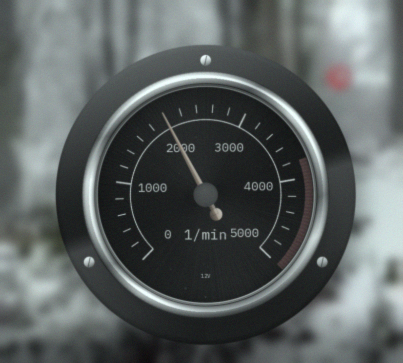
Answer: 2000 rpm
